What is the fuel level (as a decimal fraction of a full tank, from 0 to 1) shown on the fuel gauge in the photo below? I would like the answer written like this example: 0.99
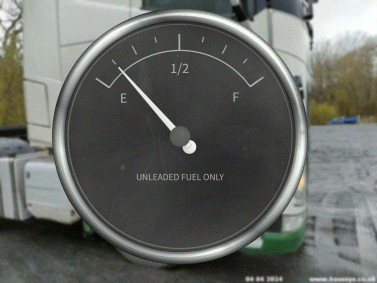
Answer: 0.125
